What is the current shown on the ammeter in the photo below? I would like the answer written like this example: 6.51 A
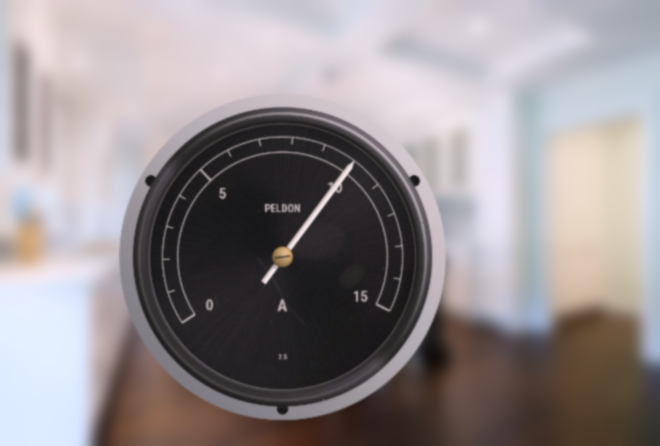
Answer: 10 A
